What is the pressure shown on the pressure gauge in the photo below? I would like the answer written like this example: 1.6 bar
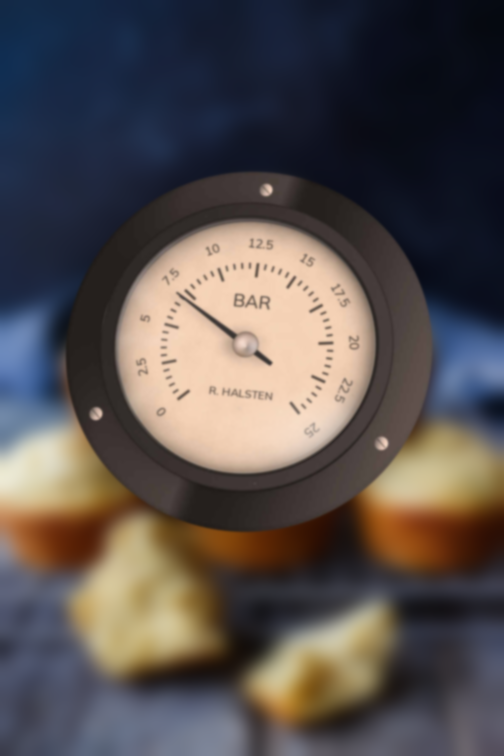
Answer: 7 bar
